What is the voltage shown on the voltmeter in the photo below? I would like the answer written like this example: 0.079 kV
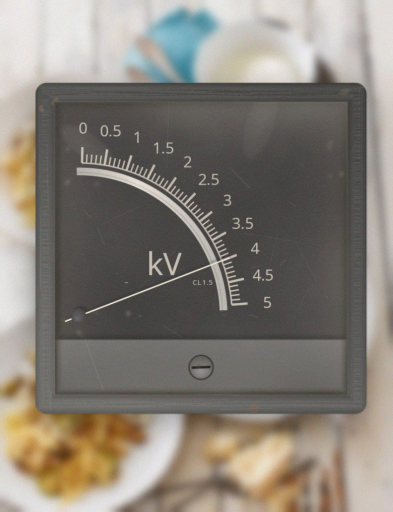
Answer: 4 kV
